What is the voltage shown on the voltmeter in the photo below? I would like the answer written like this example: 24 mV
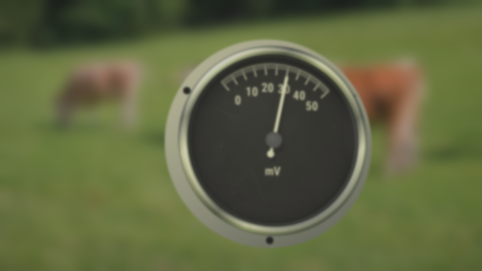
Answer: 30 mV
